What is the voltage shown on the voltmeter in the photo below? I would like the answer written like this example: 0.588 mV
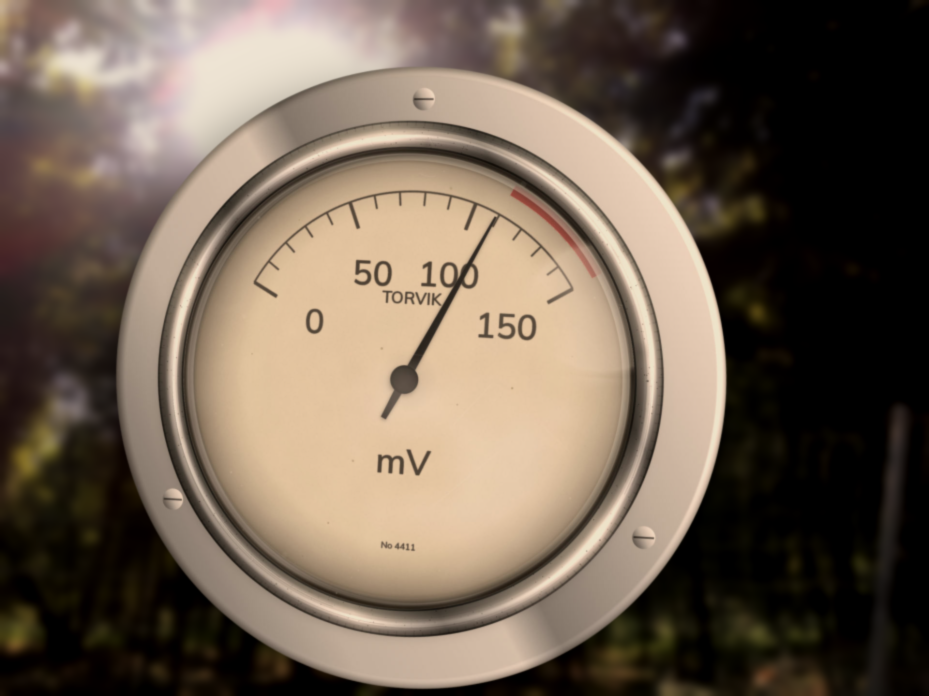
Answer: 110 mV
